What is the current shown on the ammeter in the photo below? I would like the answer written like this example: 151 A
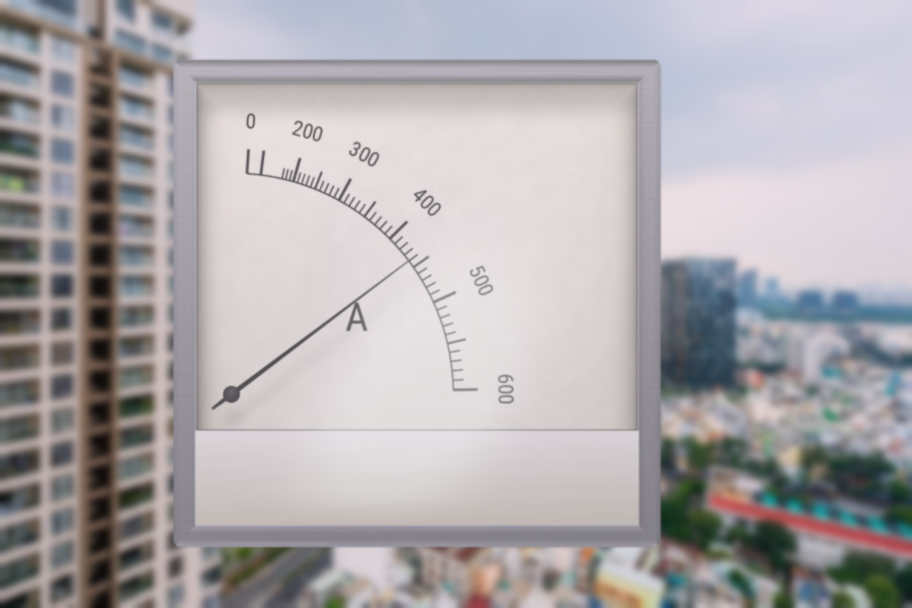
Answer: 440 A
